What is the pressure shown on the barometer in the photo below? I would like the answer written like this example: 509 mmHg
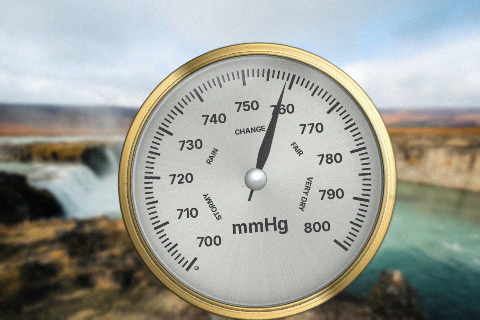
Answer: 759 mmHg
